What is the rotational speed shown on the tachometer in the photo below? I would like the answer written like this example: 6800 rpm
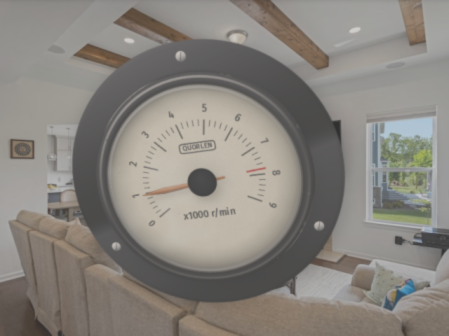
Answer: 1000 rpm
